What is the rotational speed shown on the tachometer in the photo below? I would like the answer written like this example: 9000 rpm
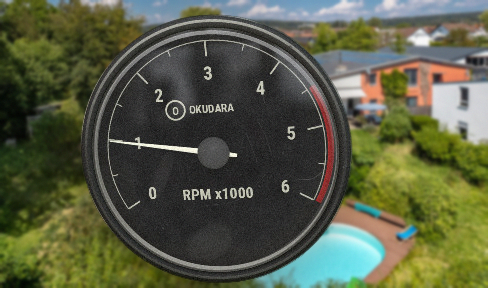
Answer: 1000 rpm
